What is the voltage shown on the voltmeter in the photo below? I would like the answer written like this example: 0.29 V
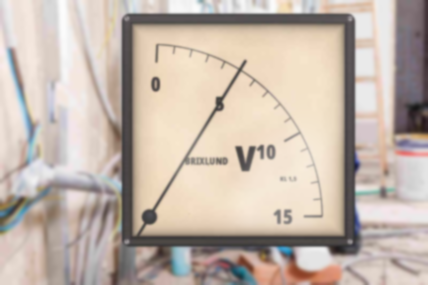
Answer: 5 V
